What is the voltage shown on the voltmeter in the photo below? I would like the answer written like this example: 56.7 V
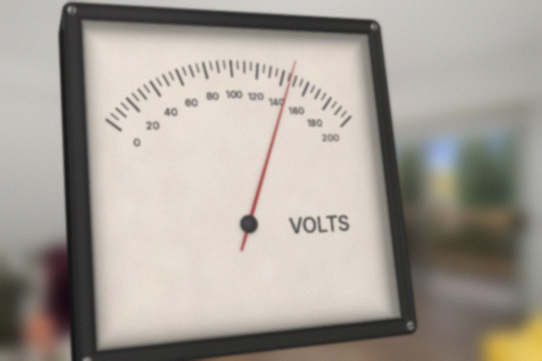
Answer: 145 V
